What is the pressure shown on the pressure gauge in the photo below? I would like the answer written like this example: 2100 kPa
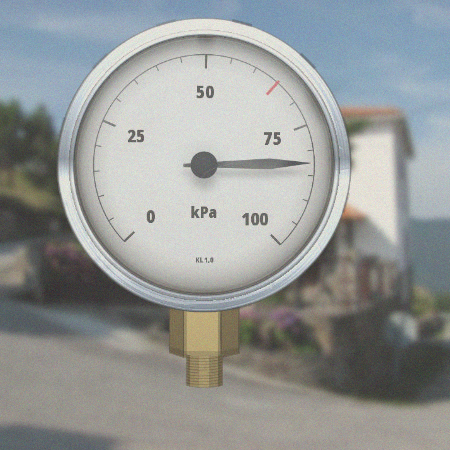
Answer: 82.5 kPa
